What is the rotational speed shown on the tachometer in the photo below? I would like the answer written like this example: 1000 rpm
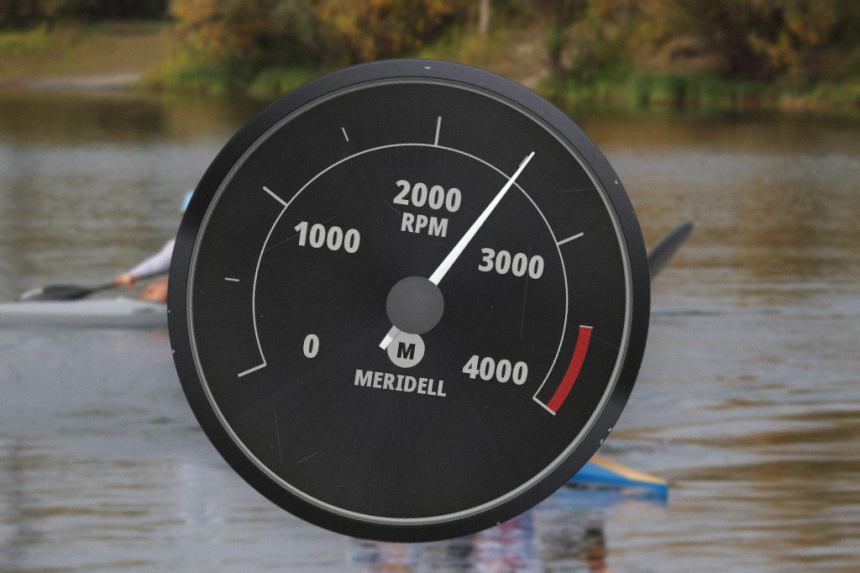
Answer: 2500 rpm
